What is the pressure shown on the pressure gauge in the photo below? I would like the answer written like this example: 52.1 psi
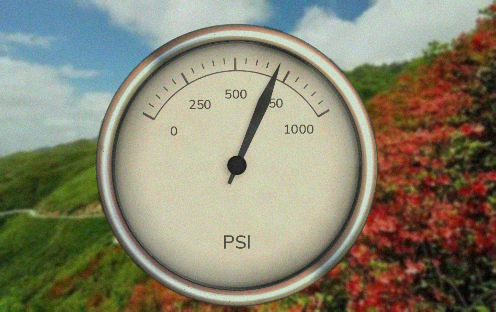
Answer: 700 psi
